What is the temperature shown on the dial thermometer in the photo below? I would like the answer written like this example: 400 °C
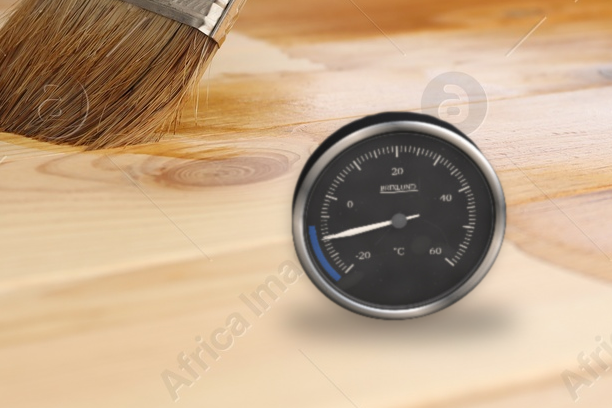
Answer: -10 °C
